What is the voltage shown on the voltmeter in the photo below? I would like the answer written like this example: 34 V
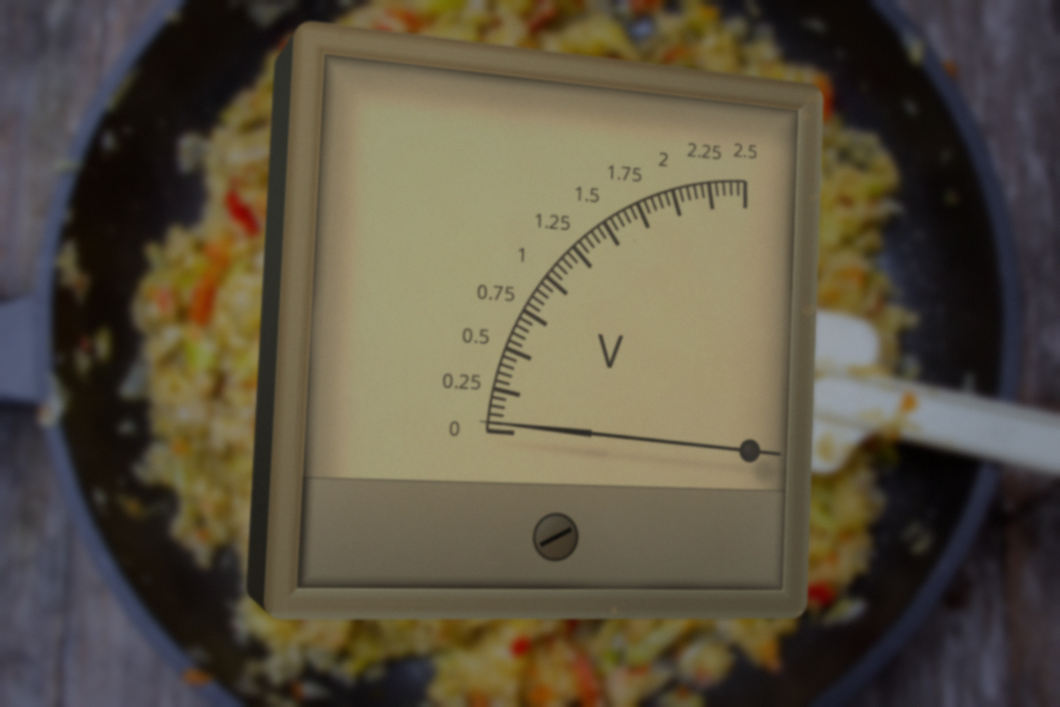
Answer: 0.05 V
